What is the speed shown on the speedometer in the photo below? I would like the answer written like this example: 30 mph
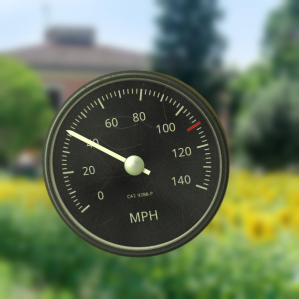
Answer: 40 mph
